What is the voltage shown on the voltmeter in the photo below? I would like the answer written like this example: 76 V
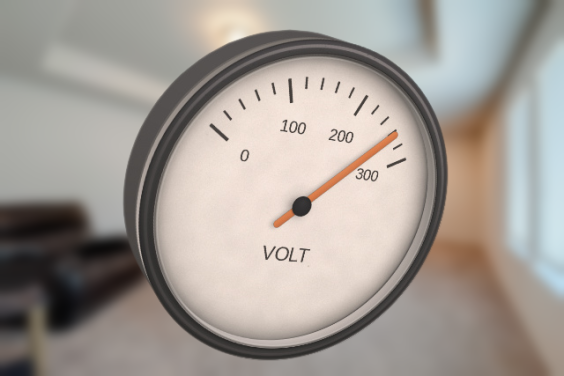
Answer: 260 V
